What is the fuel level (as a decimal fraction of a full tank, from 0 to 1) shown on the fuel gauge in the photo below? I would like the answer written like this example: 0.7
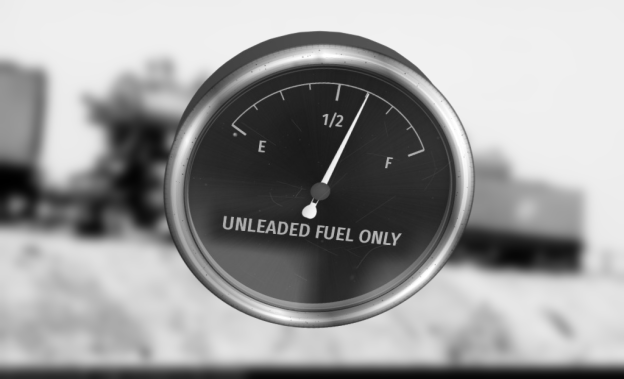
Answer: 0.625
